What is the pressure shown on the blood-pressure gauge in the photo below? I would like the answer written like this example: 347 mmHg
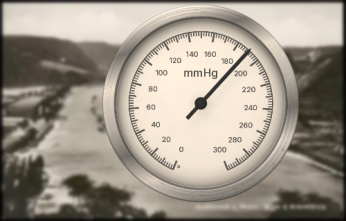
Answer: 190 mmHg
